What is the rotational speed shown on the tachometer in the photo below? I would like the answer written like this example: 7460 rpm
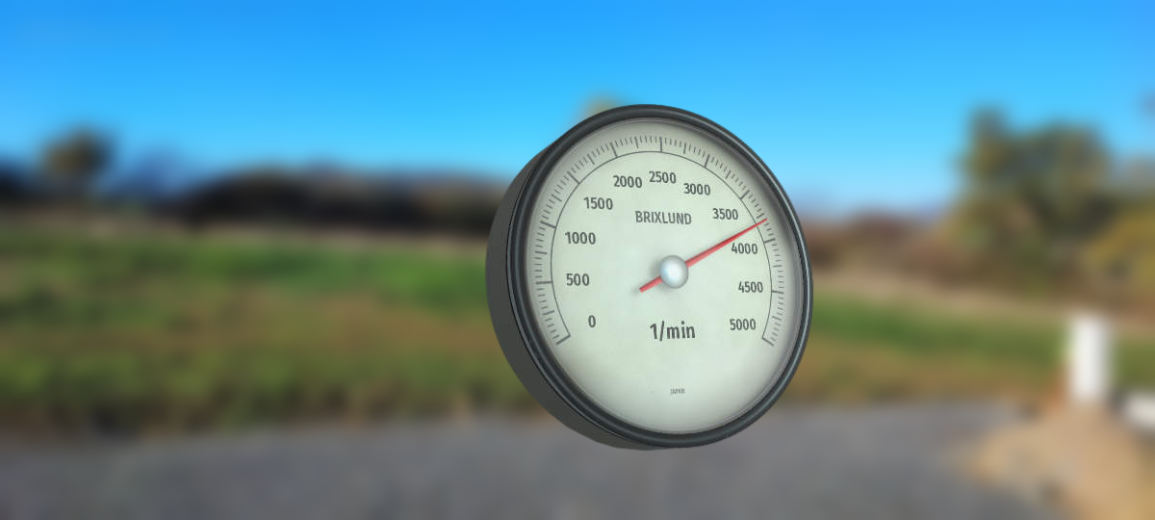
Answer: 3800 rpm
